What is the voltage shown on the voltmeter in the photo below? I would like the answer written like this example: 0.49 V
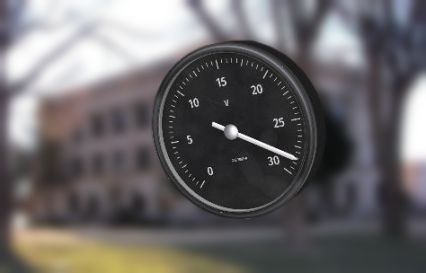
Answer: 28.5 V
